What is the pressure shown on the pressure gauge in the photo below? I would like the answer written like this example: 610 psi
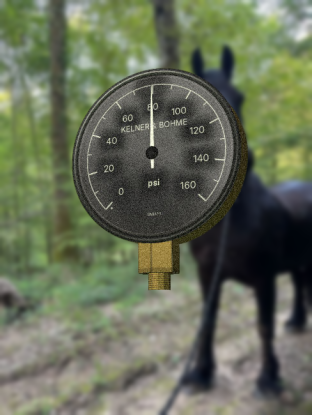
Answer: 80 psi
